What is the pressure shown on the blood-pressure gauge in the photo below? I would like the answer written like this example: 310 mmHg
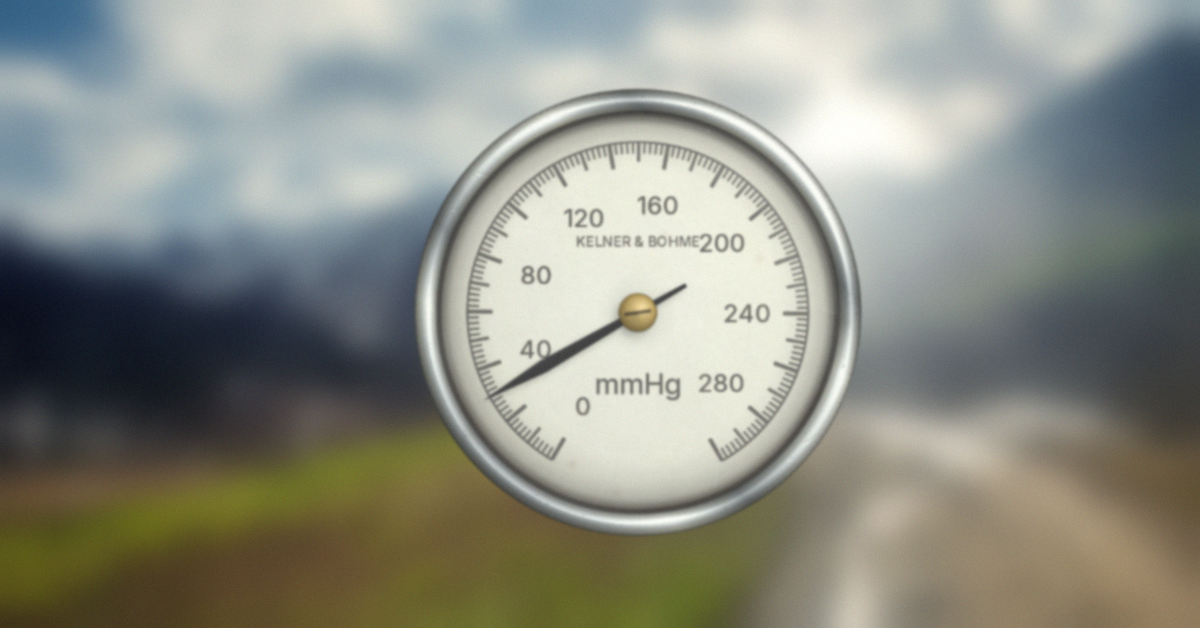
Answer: 30 mmHg
